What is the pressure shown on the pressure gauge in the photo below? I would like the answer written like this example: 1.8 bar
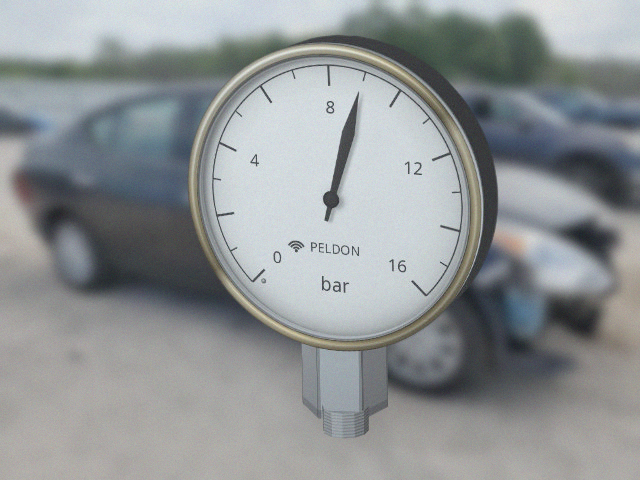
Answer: 9 bar
